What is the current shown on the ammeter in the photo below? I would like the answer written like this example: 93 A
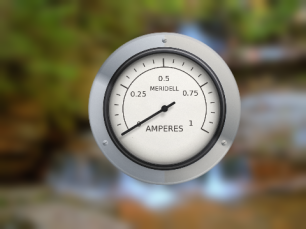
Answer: 0 A
